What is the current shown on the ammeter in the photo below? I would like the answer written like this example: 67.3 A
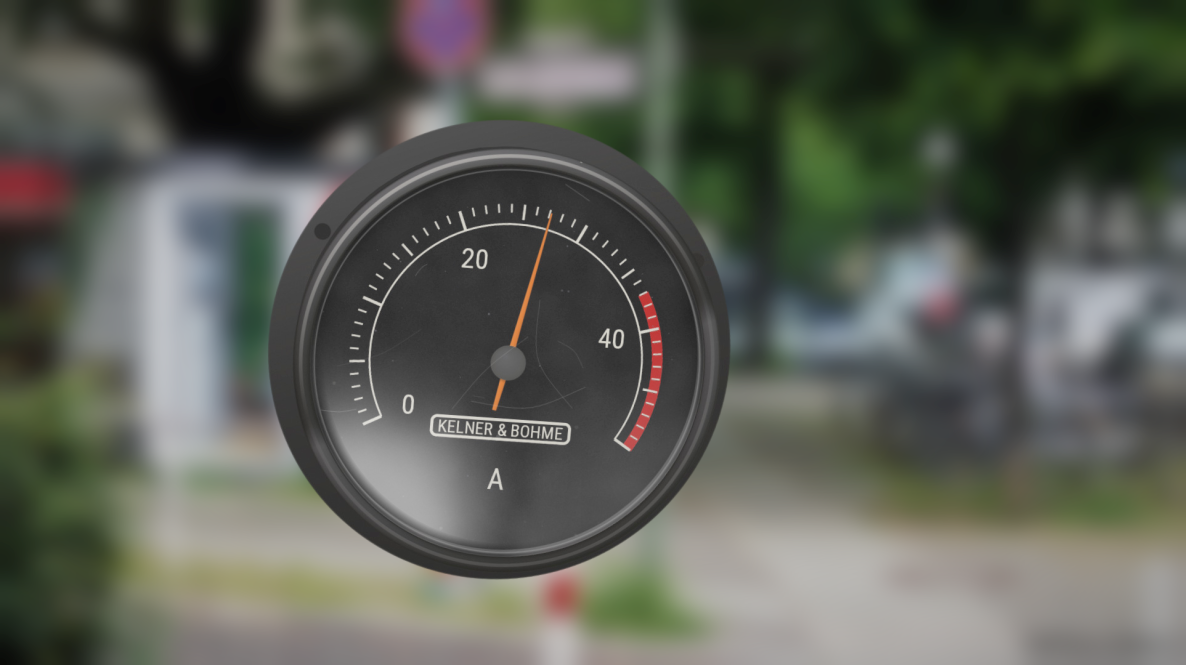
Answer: 27 A
